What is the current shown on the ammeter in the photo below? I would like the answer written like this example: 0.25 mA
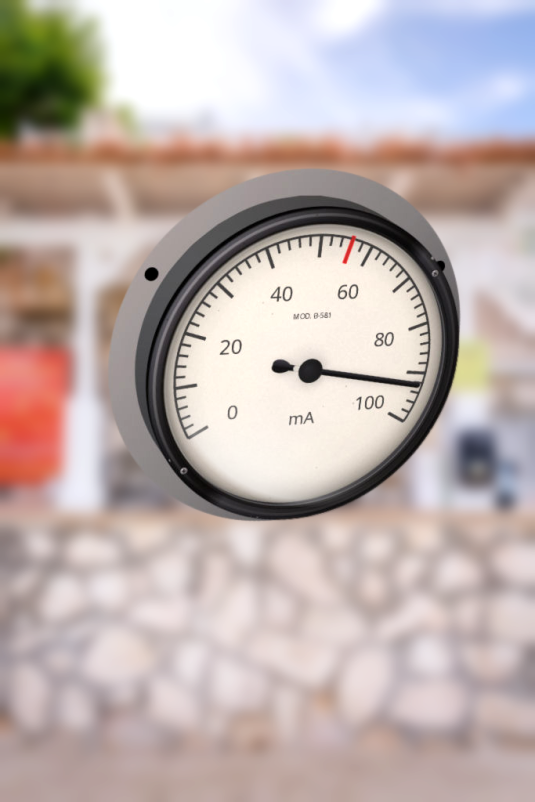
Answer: 92 mA
